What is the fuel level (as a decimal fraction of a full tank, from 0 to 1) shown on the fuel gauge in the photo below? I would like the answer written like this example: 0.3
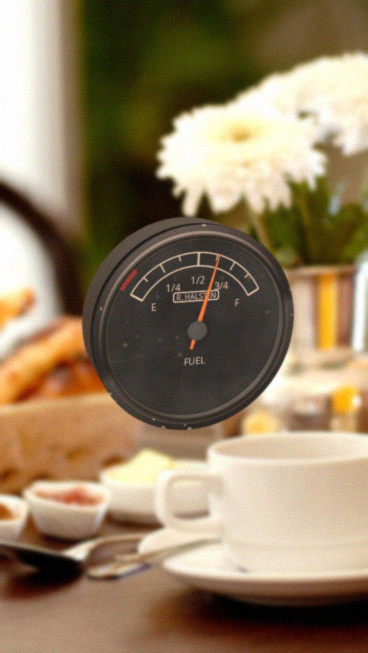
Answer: 0.625
